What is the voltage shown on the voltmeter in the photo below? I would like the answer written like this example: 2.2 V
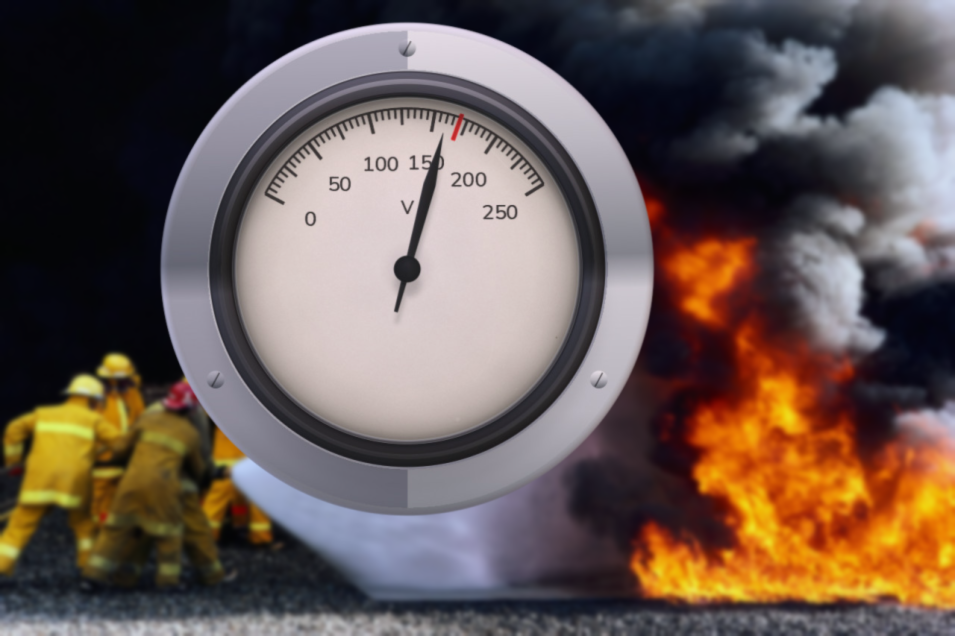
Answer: 160 V
